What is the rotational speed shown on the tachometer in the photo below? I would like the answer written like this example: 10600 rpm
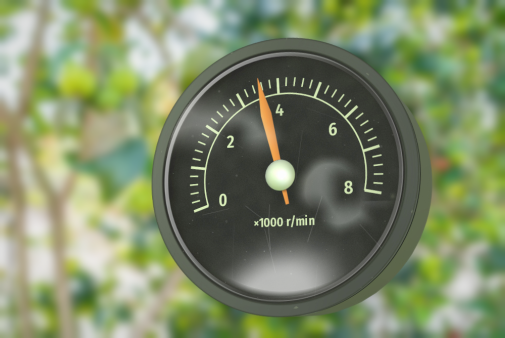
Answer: 3600 rpm
